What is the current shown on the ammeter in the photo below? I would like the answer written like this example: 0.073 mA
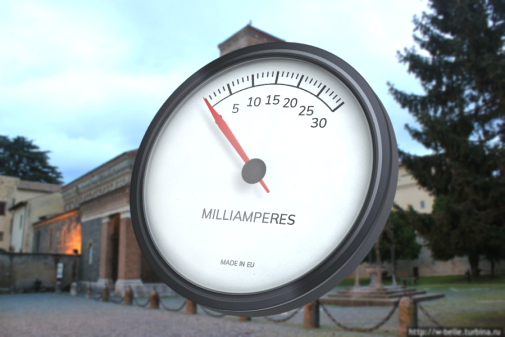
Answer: 0 mA
